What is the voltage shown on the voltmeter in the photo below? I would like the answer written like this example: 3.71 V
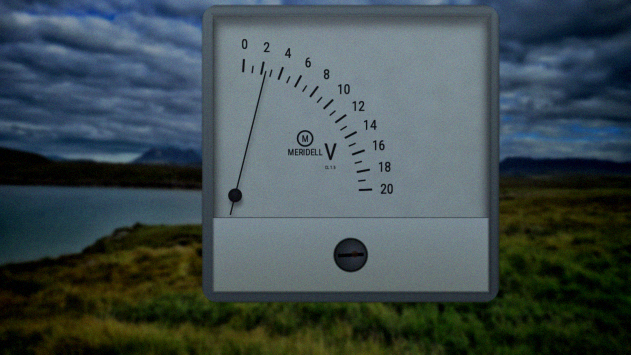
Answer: 2.5 V
